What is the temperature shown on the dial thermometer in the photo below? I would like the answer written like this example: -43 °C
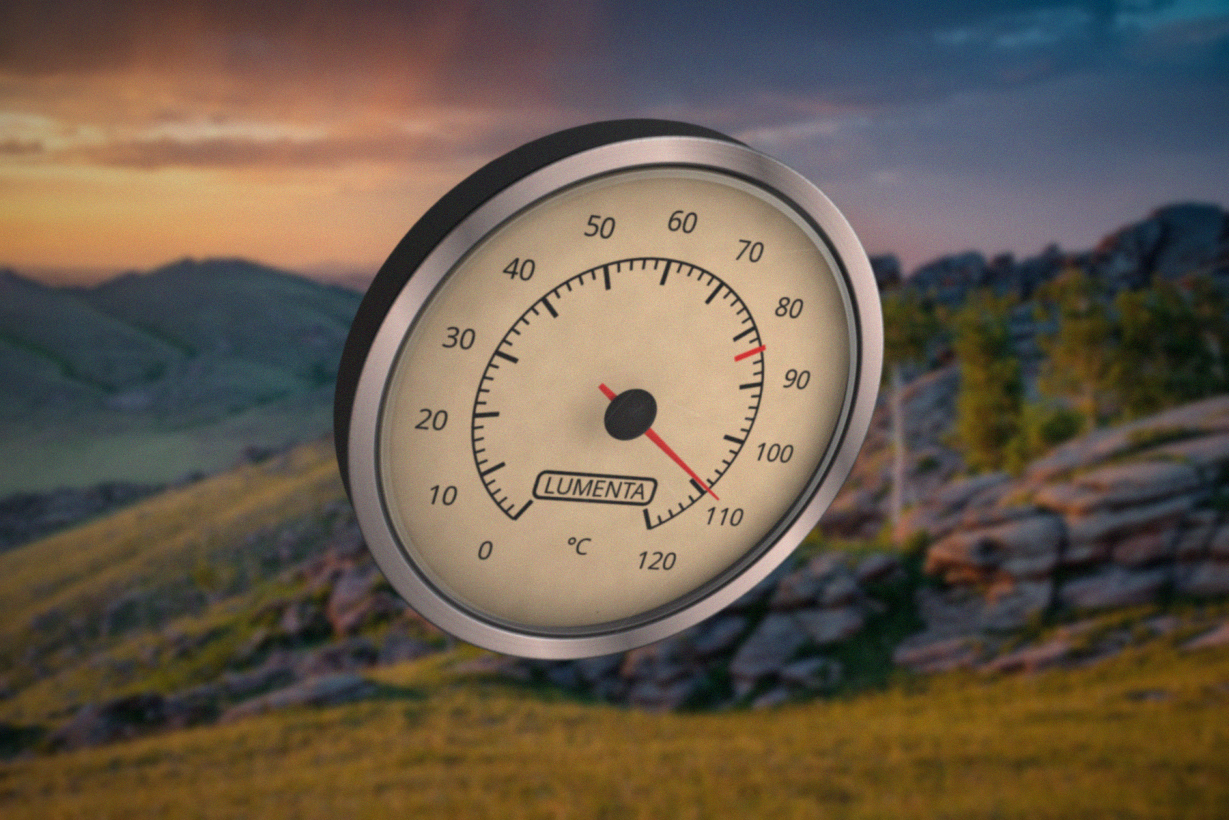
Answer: 109 °C
